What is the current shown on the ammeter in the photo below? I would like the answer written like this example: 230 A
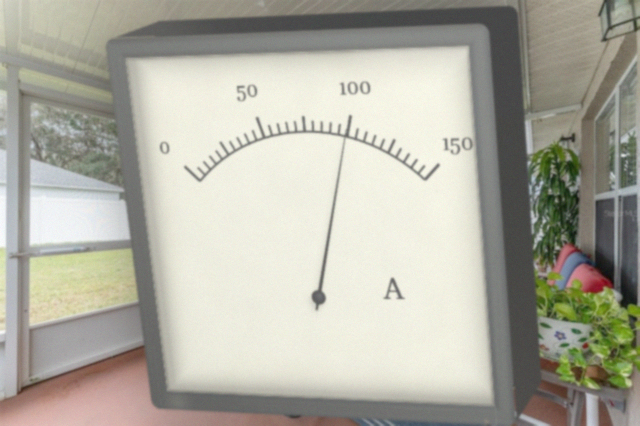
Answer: 100 A
